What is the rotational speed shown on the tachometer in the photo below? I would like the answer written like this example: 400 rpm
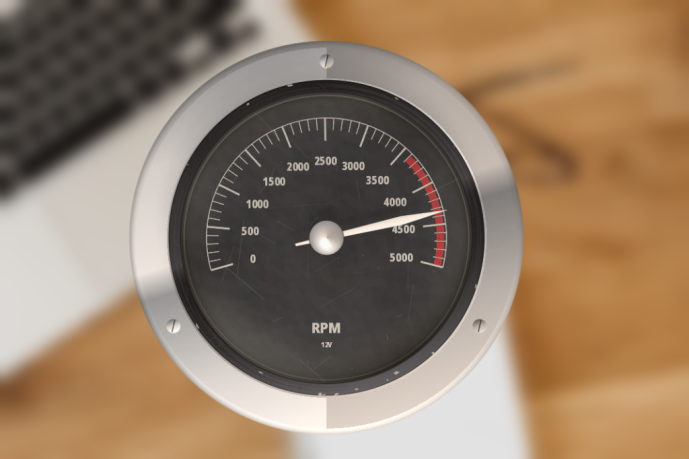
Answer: 4350 rpm
